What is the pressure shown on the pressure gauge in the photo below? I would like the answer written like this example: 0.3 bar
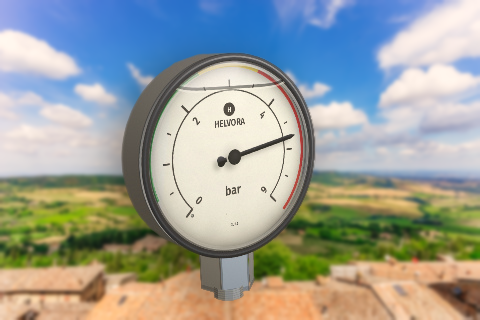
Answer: 4.75 bar
